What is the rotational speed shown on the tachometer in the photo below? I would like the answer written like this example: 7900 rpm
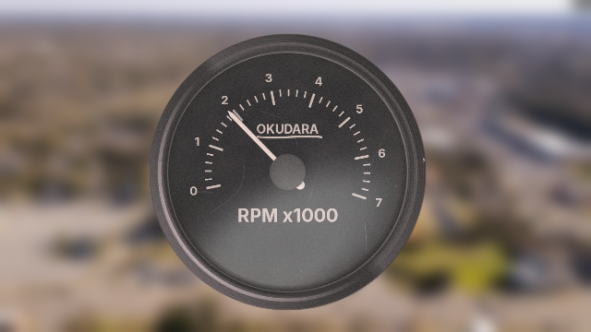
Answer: 1900 rpm
